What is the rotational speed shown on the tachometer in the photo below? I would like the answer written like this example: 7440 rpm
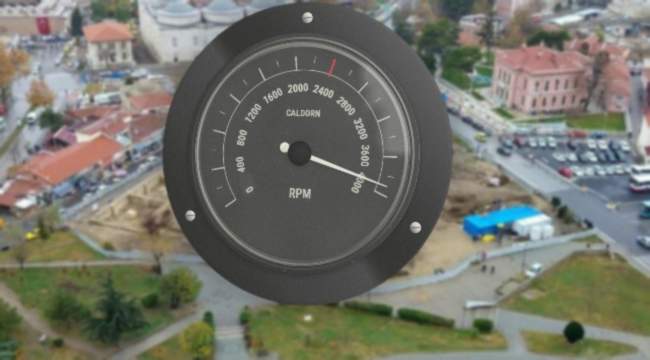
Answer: 3900 rpm
